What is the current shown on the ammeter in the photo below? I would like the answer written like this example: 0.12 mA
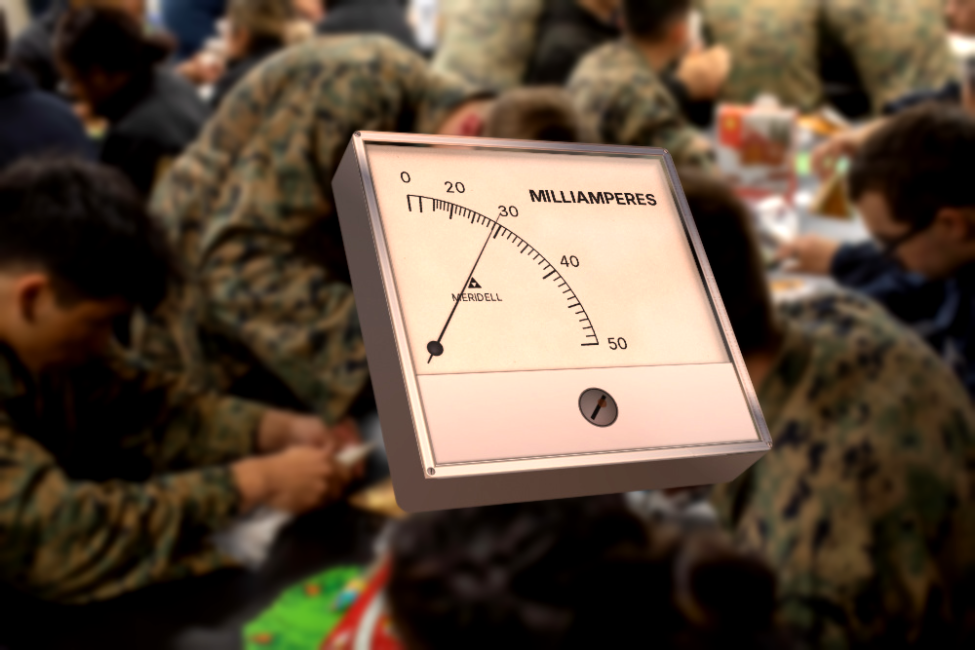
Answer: 29 mA
